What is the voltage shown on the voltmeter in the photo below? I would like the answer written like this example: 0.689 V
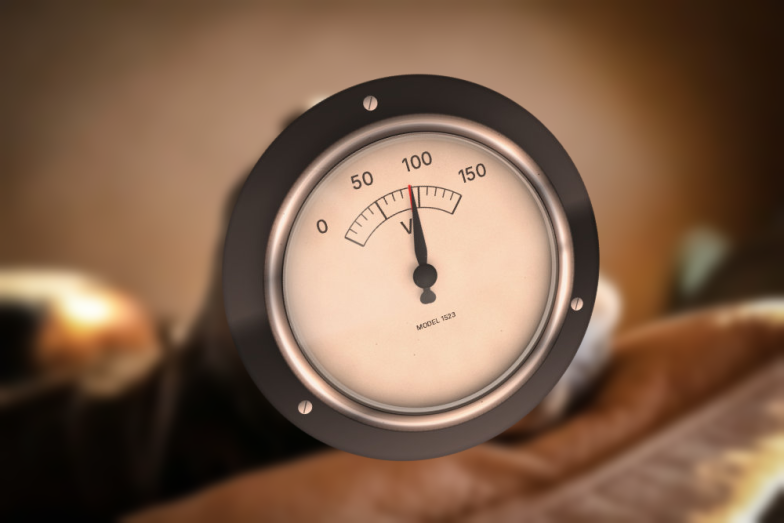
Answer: 90 V
